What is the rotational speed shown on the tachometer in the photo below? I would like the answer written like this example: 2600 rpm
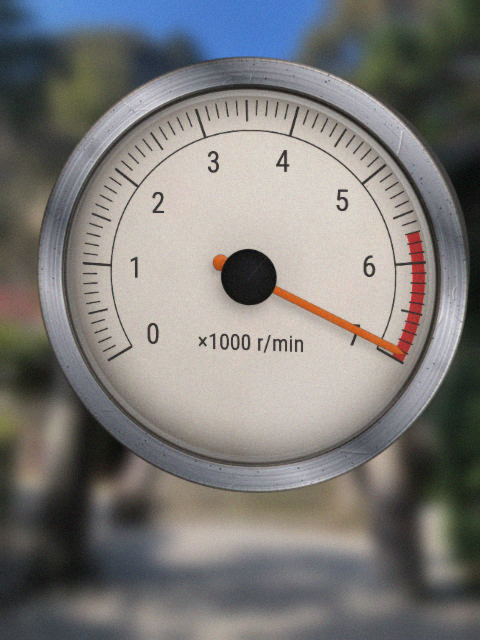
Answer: 6900 rpm
